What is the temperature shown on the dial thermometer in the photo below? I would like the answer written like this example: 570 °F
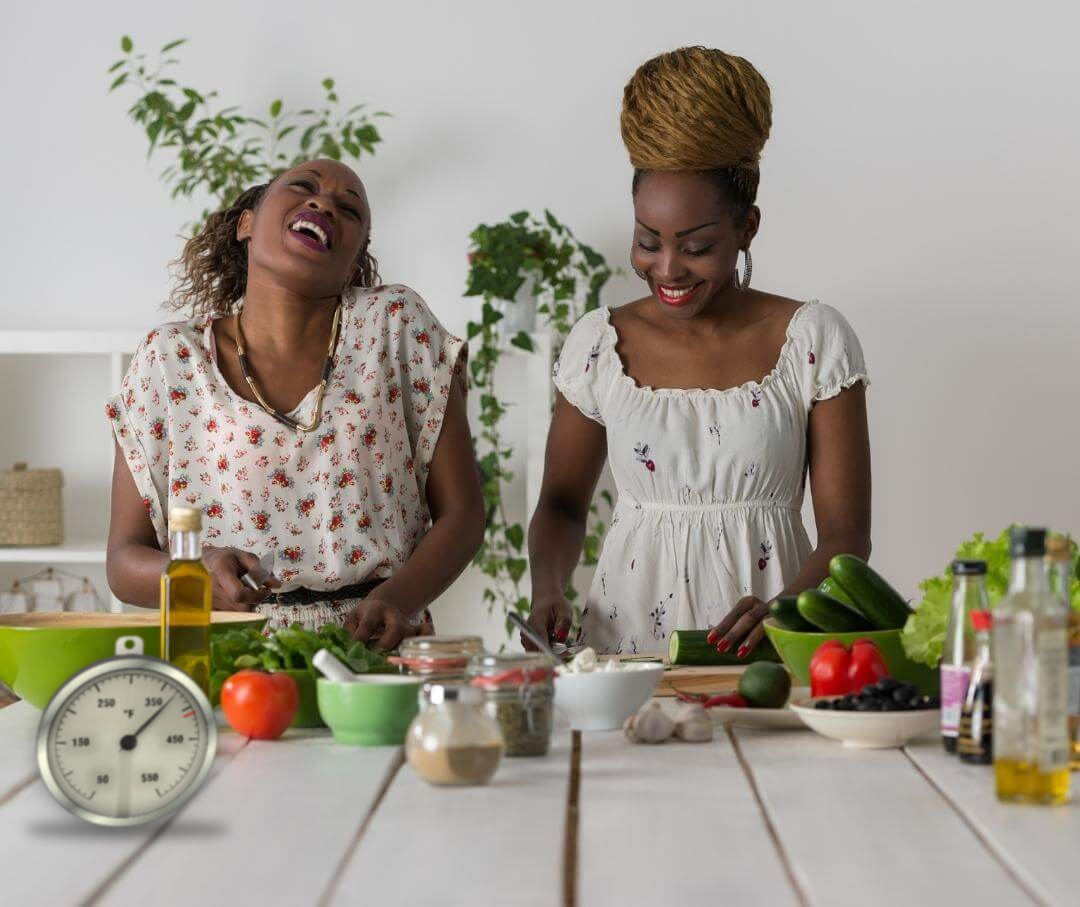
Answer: 370 °F
